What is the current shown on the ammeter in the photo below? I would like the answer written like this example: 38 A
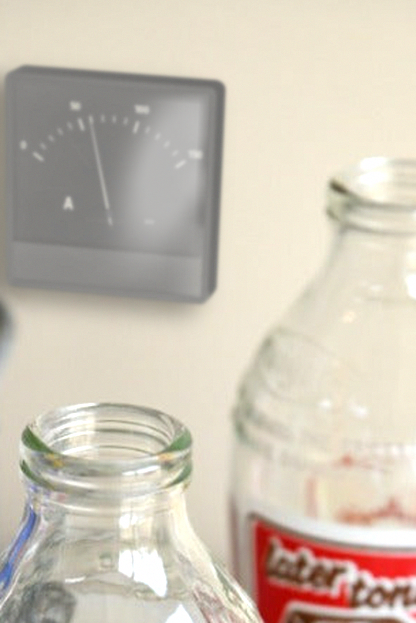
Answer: 60 A
